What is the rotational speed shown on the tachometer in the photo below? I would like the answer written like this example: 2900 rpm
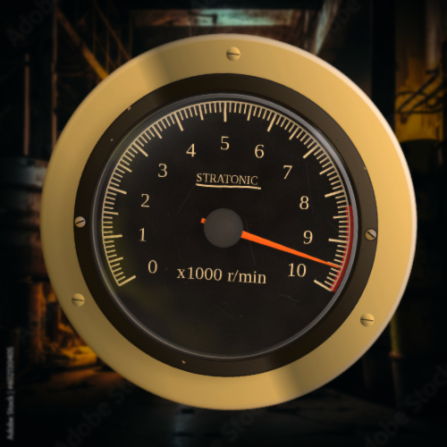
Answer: 9500 rpm
